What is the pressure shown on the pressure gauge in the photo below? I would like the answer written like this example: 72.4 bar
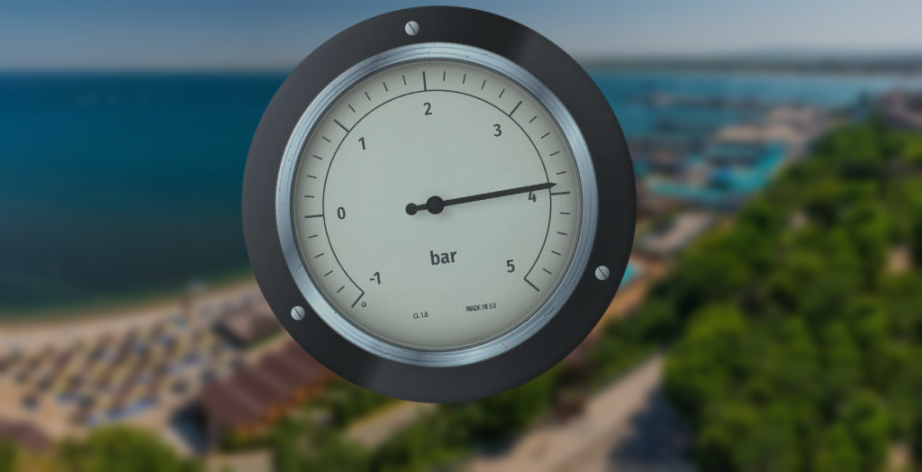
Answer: 3.9 bar
